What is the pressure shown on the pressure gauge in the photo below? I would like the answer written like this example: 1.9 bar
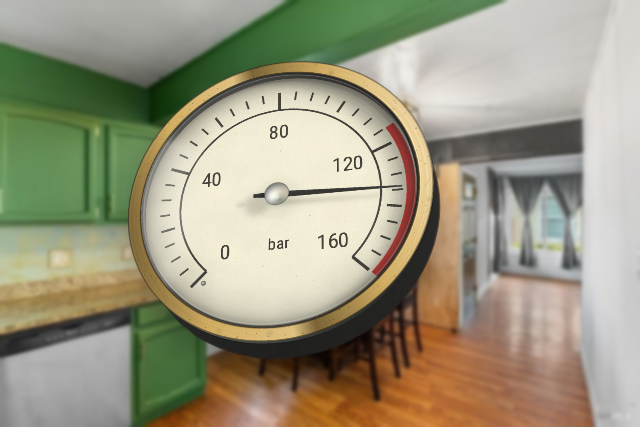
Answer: 135 bar
